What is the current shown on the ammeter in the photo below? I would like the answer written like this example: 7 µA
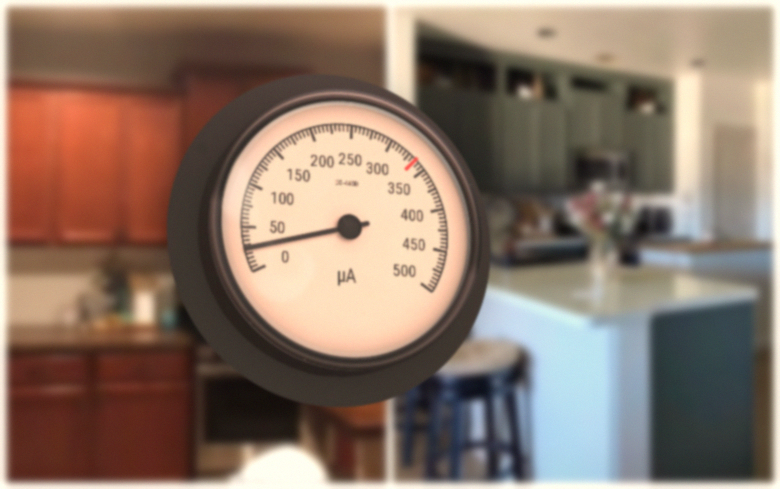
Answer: 25 µA
